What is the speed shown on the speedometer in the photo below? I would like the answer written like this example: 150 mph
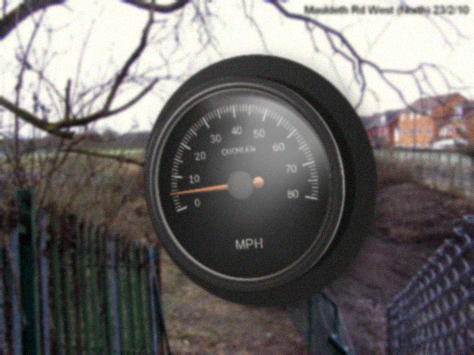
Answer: 5 mph
